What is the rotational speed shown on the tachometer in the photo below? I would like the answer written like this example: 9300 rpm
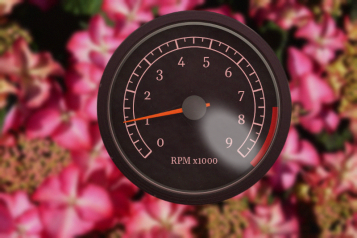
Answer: 1125 rpm
